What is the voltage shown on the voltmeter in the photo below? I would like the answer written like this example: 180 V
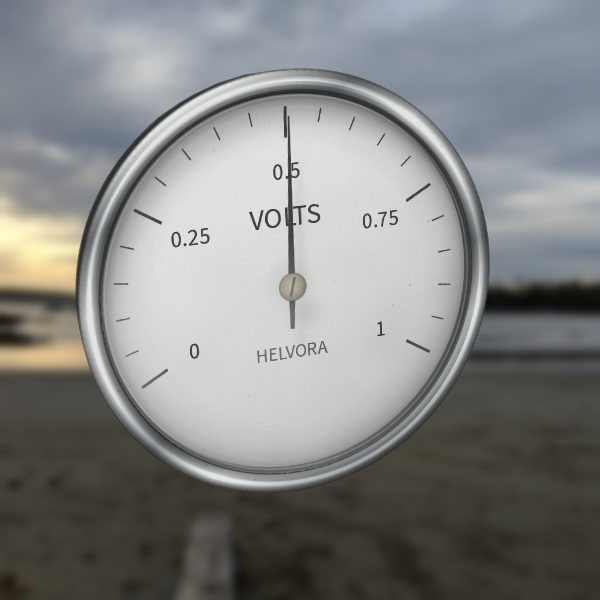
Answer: 0.5 V
